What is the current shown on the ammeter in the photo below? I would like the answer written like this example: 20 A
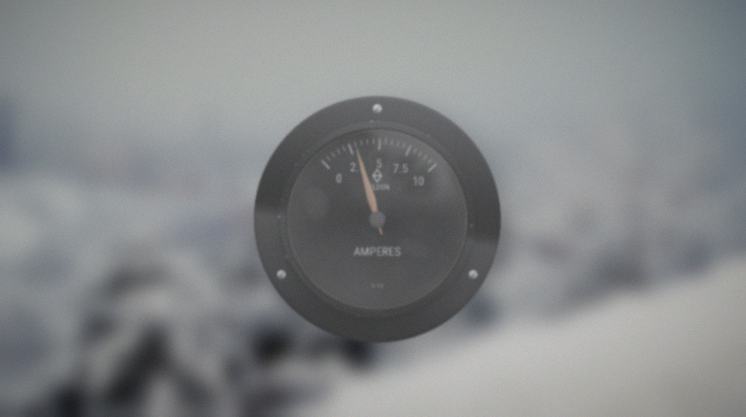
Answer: 3 A
